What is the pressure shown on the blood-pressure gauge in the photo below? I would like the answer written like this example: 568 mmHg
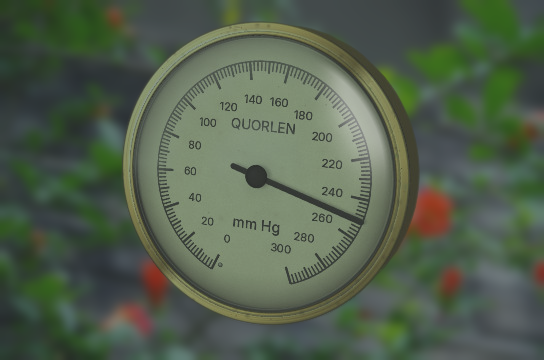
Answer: 250 mmHg
